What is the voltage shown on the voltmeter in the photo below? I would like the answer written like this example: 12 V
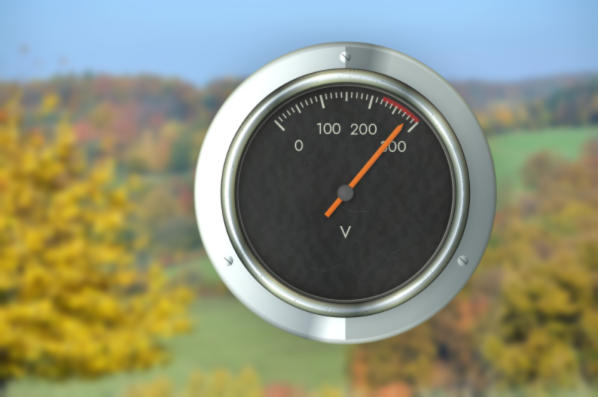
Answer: 280 V
